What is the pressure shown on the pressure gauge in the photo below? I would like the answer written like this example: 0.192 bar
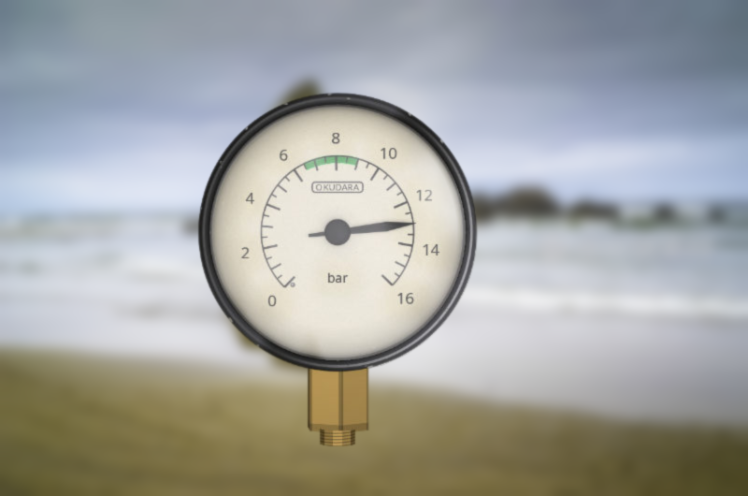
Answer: 13 bar
